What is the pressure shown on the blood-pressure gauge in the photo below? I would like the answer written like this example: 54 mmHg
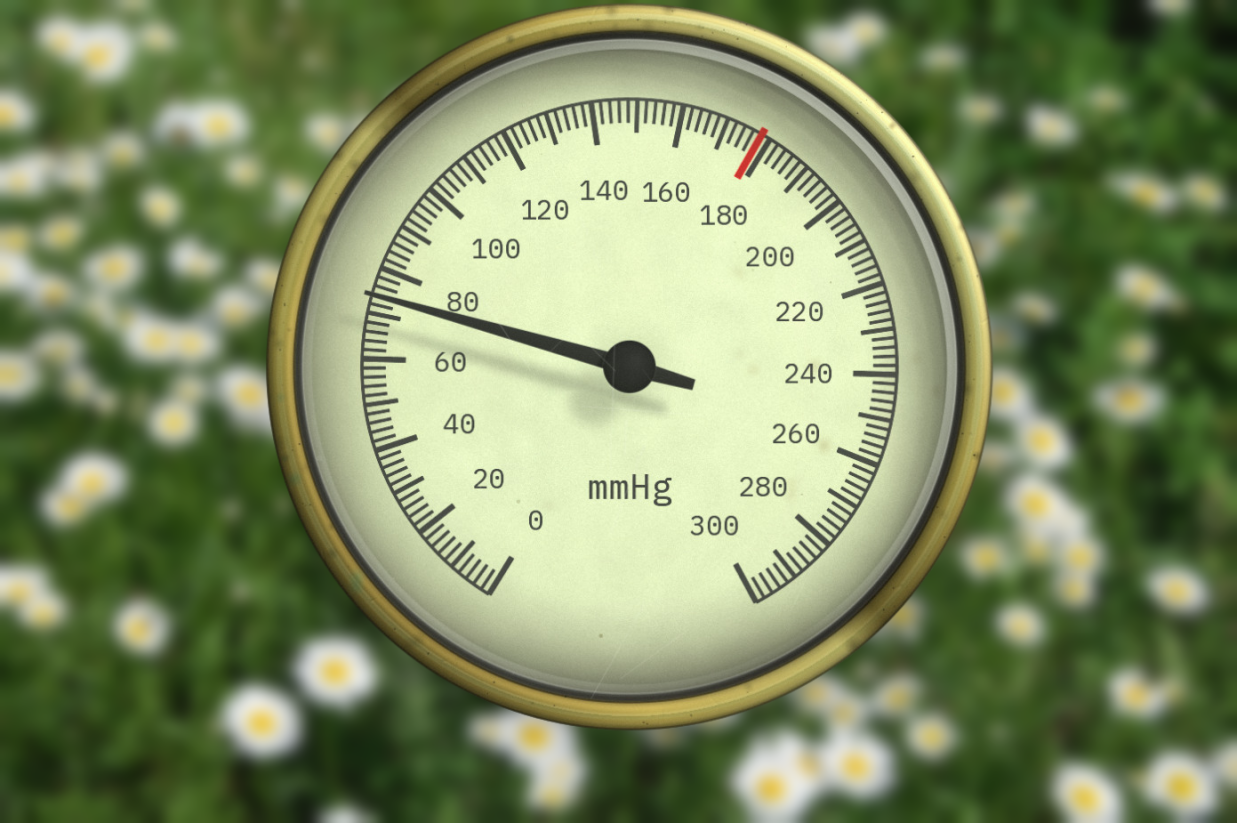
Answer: 74 mmHg
